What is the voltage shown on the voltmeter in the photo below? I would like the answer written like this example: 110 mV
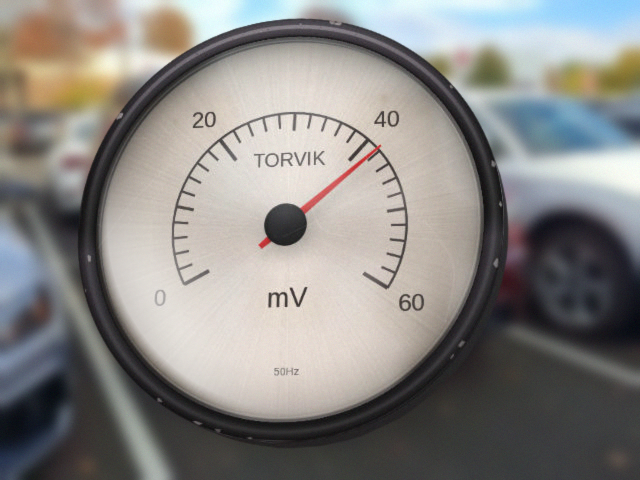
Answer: 42 mV
